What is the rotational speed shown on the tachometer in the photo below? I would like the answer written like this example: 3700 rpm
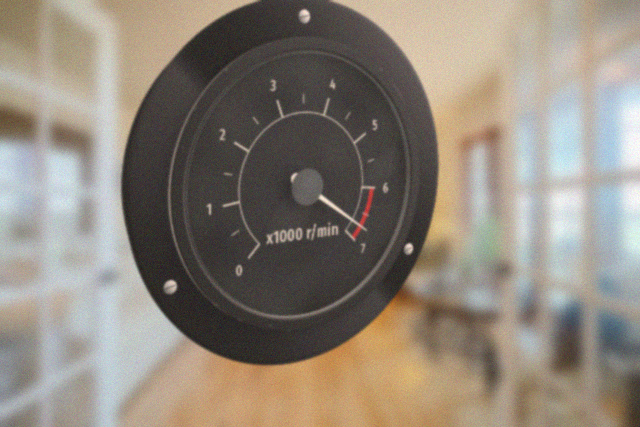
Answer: 6750 rpm
